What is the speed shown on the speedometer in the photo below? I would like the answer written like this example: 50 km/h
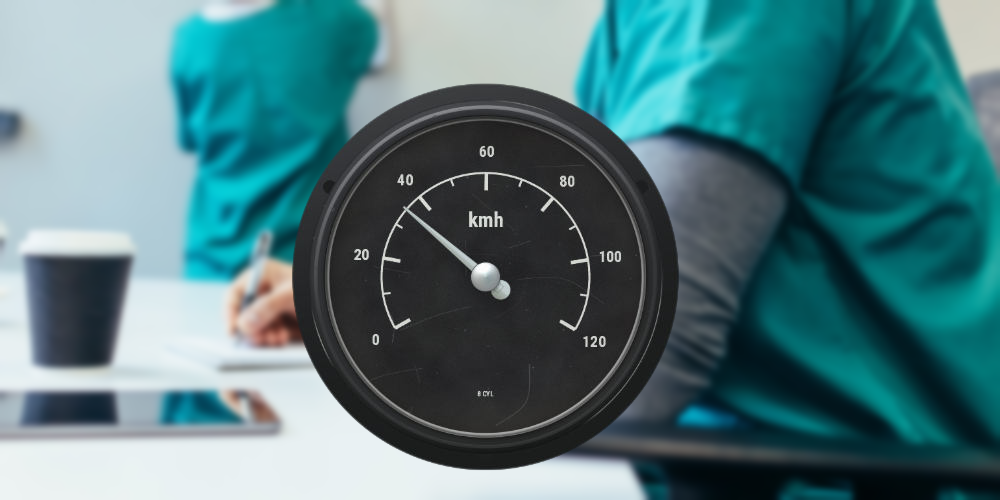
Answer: 35 km/h
